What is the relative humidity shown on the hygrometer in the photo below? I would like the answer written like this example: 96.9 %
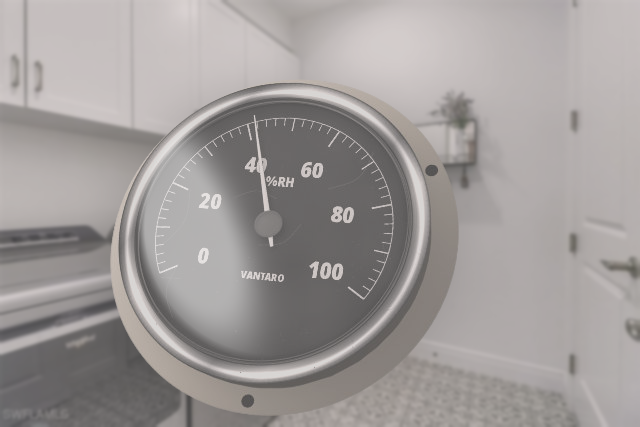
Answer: 42 %
